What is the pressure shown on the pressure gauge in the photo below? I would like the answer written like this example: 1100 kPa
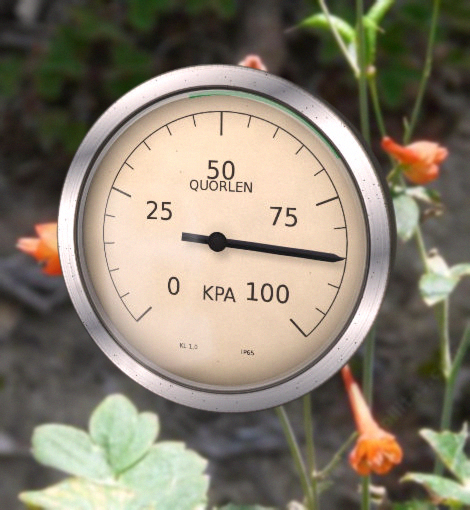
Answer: 85 kPa
